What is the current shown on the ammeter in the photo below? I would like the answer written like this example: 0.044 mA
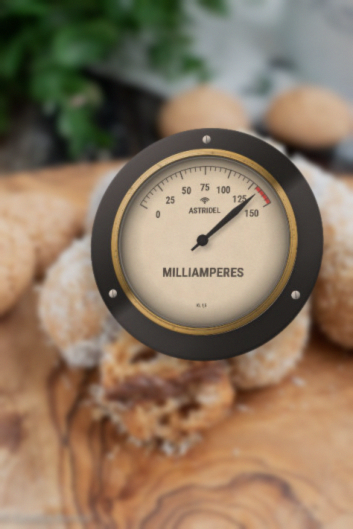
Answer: 135 mA
